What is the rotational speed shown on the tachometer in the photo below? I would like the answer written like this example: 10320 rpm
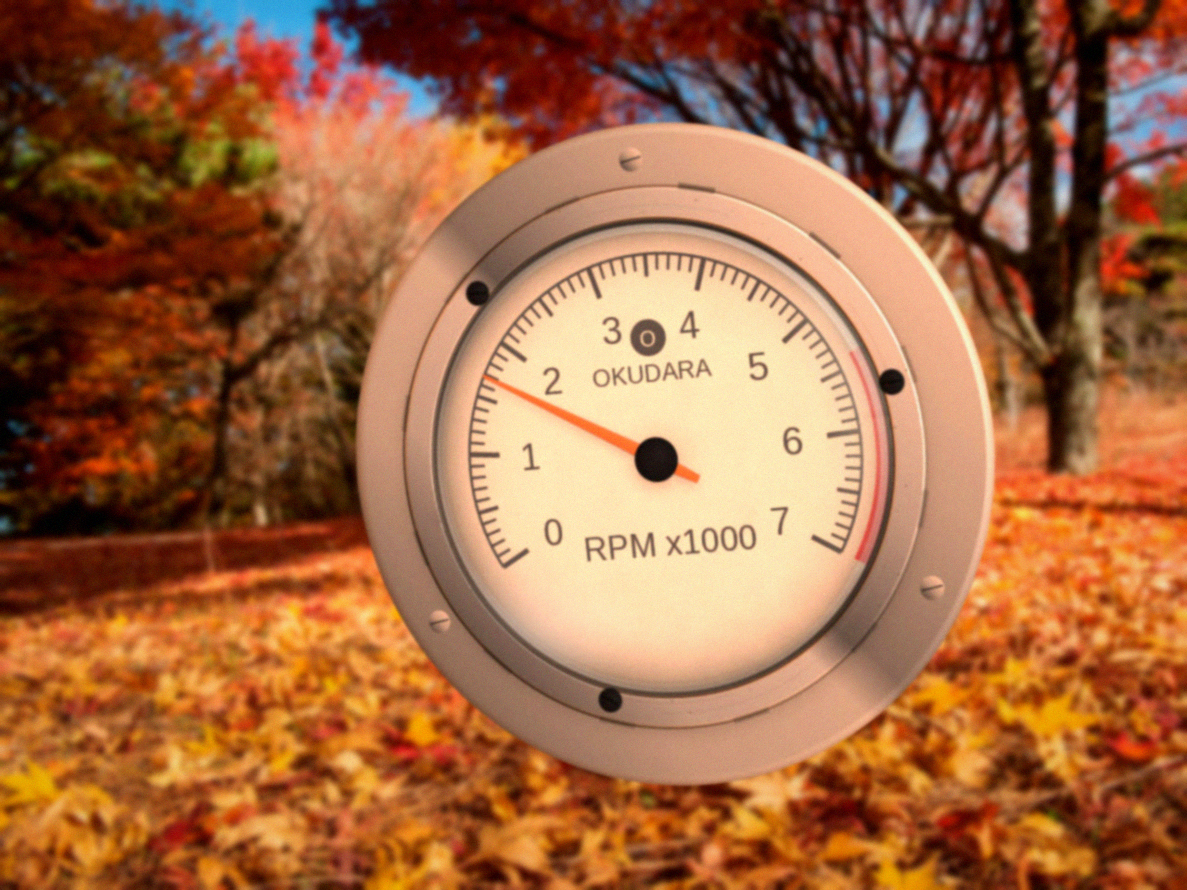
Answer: 1700 rpm
